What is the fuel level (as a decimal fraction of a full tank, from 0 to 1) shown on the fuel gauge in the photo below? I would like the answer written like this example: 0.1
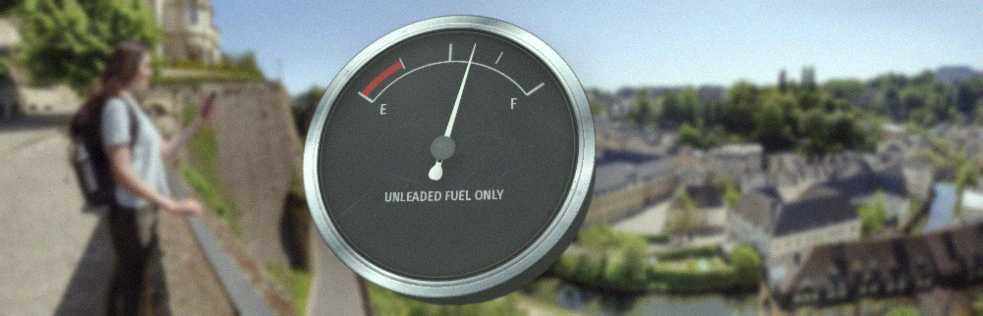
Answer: 0.625
